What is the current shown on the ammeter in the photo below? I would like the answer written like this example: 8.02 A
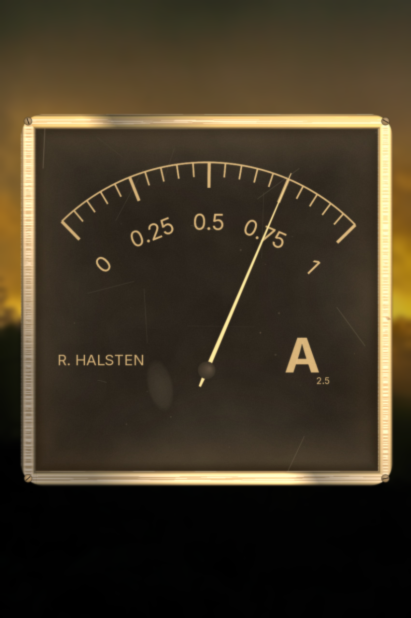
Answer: 0.75 A
